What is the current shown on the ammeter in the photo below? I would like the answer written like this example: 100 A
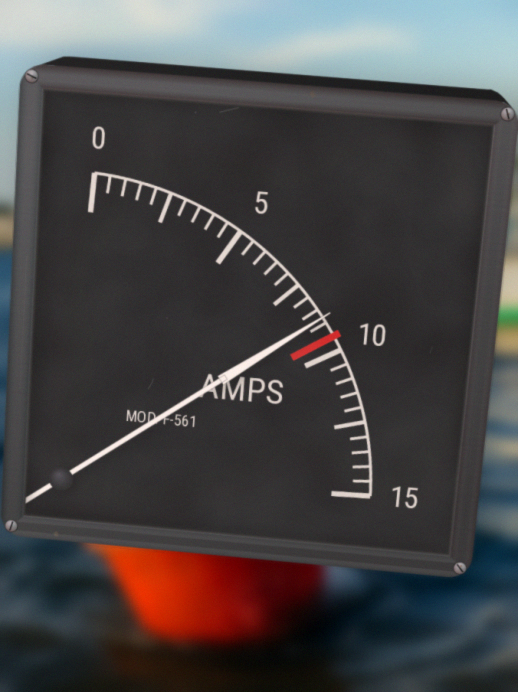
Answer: 8.75 A
